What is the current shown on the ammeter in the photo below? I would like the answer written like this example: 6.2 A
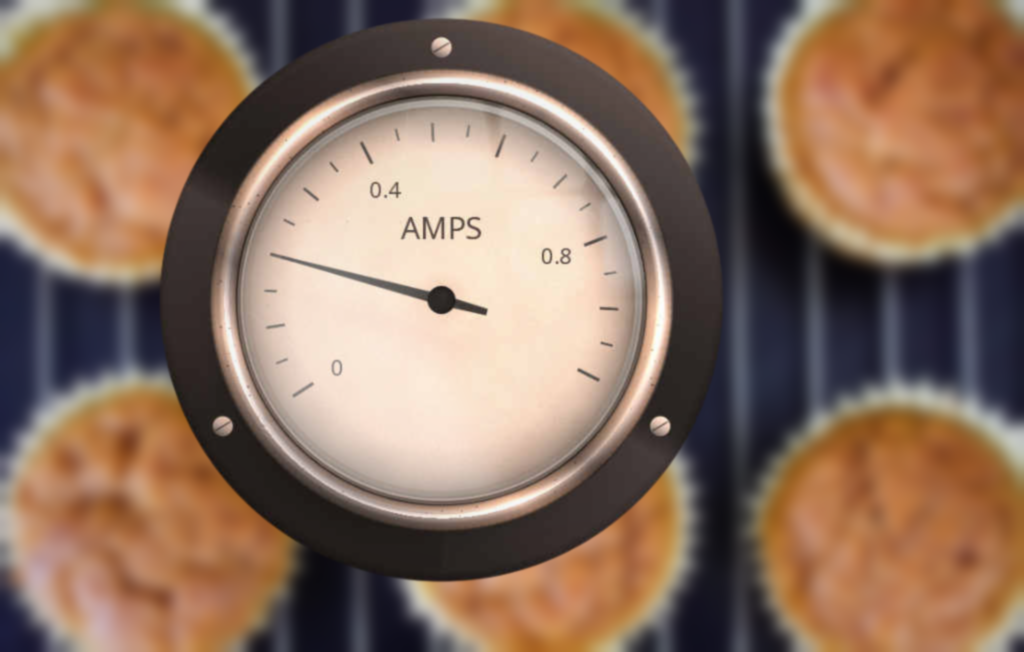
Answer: 0.2 A
